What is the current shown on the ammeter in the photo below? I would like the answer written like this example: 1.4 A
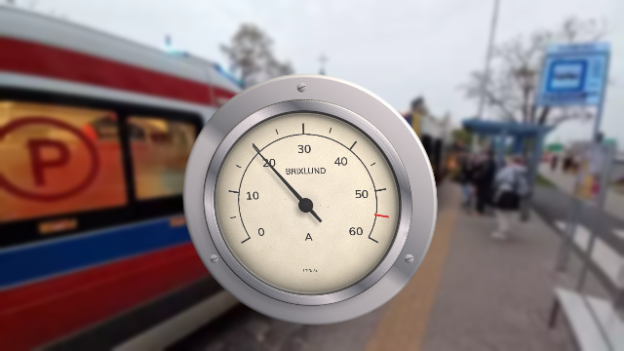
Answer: 20 A
